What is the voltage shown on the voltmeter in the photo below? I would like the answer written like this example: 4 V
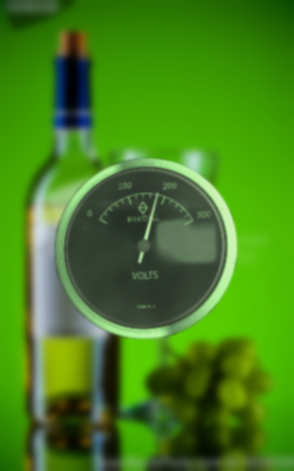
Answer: 180 V
